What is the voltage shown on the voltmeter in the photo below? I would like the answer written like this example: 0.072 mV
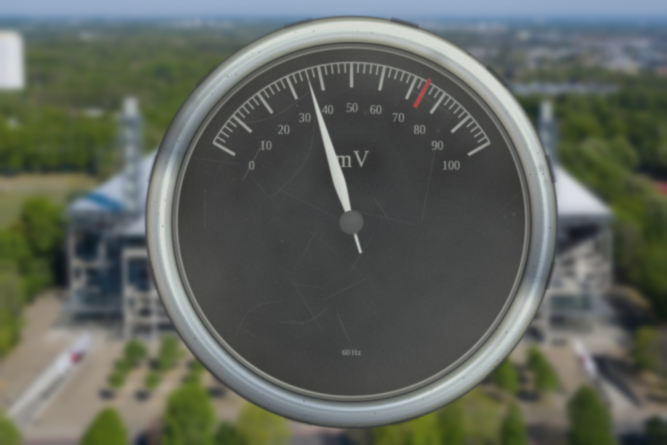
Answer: 36 mV
